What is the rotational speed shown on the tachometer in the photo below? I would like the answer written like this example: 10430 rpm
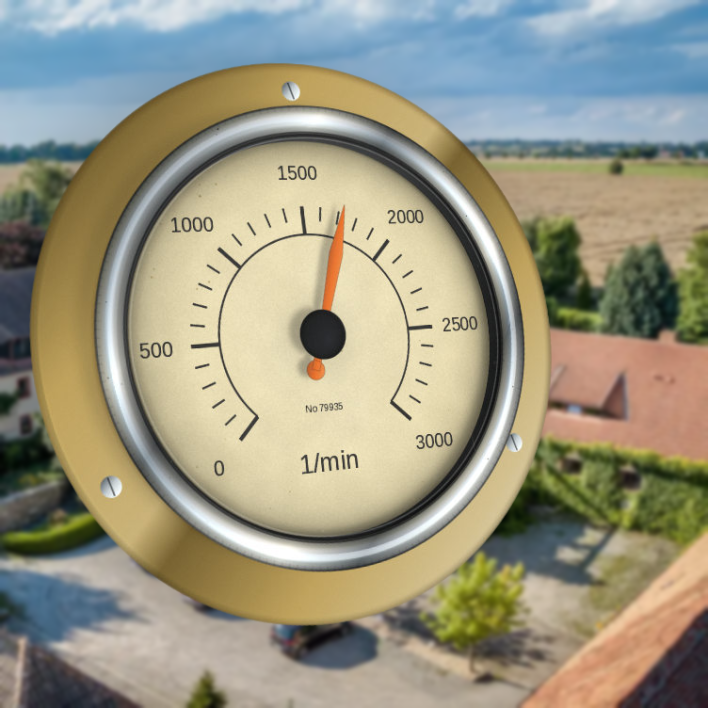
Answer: 1700 rpm
